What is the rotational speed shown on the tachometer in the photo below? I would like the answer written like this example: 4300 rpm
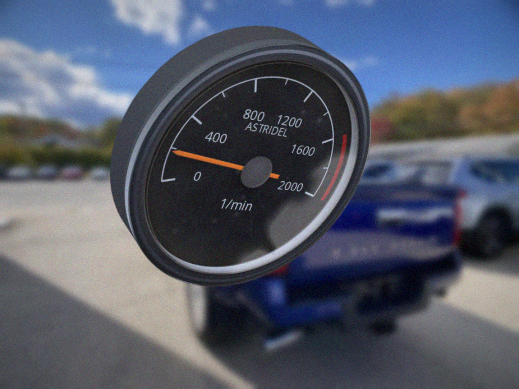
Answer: 200 rpm
